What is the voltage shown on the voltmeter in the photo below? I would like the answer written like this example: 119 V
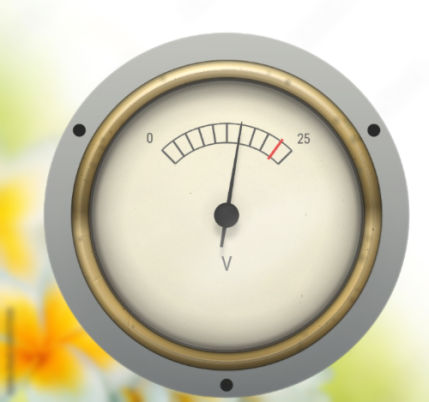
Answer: 15 V
